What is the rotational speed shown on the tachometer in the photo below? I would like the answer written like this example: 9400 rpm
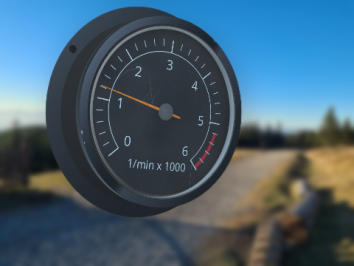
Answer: 1200 rpm
